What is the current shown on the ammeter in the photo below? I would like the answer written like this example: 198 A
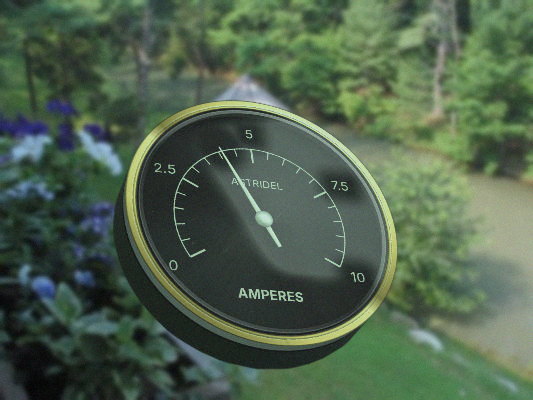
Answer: 4 A
